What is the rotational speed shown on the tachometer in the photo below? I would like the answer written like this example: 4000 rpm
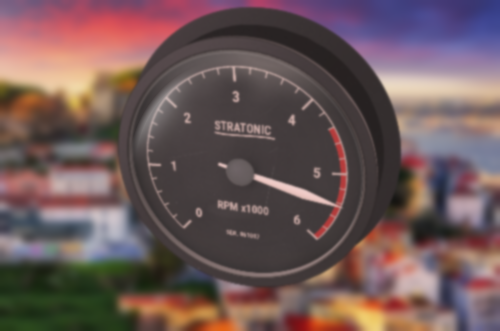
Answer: 5400 rpm
